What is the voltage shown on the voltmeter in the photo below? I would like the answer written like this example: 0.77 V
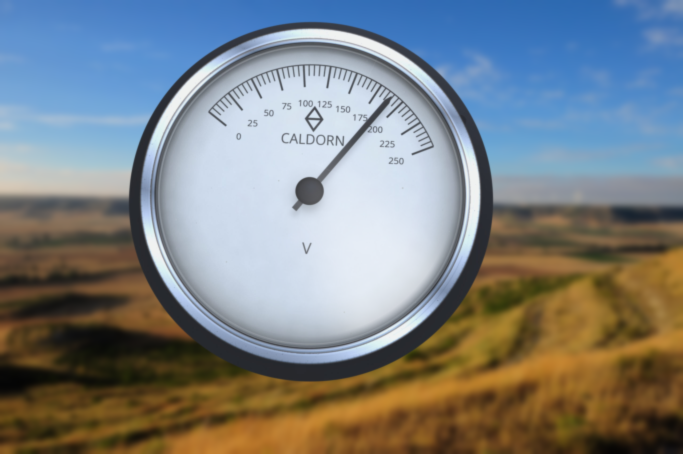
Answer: 190 V
